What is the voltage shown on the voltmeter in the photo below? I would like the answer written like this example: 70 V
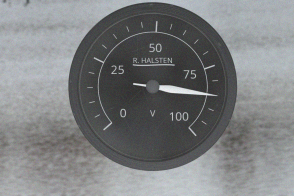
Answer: 85 V
